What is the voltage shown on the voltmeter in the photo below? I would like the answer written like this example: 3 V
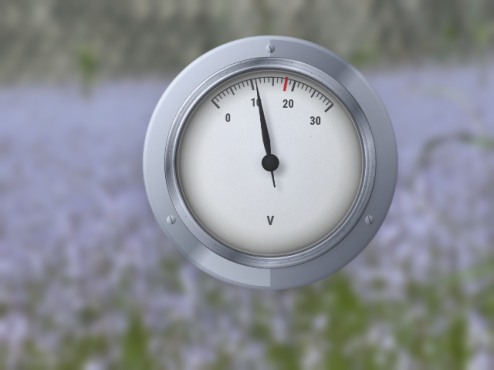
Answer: 11 V
